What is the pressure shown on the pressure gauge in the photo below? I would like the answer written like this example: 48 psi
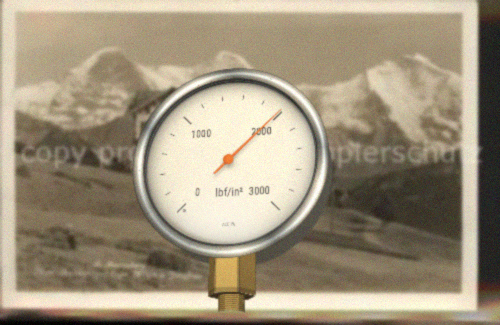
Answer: 2000 psi
